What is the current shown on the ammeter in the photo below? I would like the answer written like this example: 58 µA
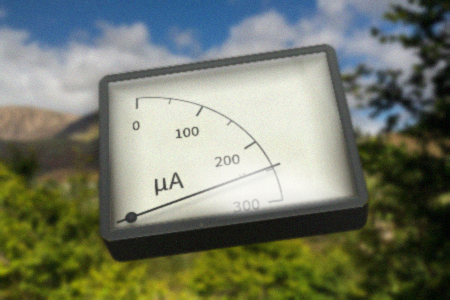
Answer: 250 µA
